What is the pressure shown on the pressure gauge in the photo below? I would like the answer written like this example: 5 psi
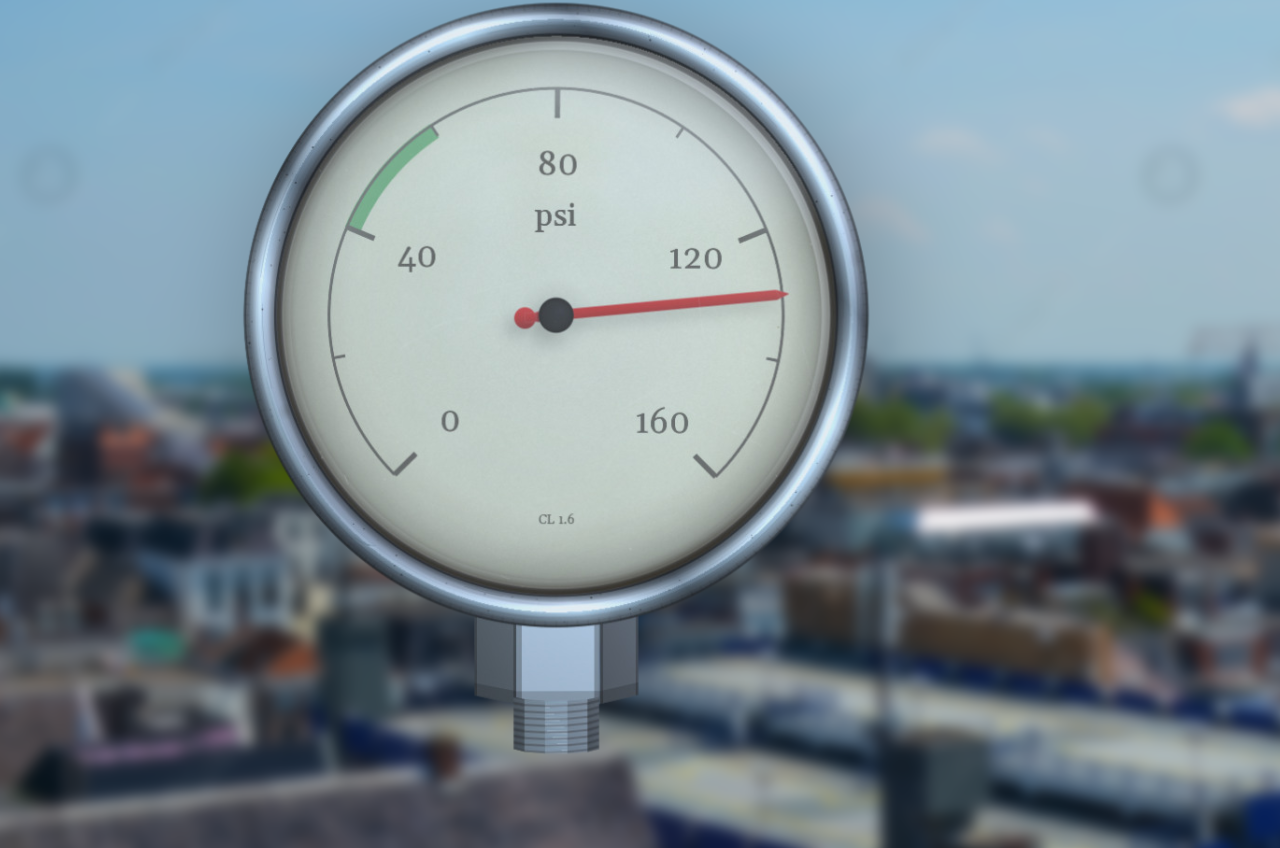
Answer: 130 psi
